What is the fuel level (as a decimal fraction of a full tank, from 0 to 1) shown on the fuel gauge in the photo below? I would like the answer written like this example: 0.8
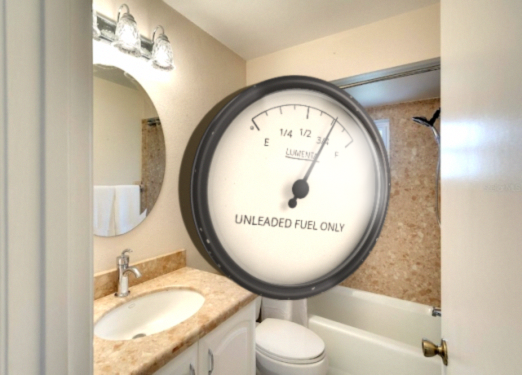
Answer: 0.75
